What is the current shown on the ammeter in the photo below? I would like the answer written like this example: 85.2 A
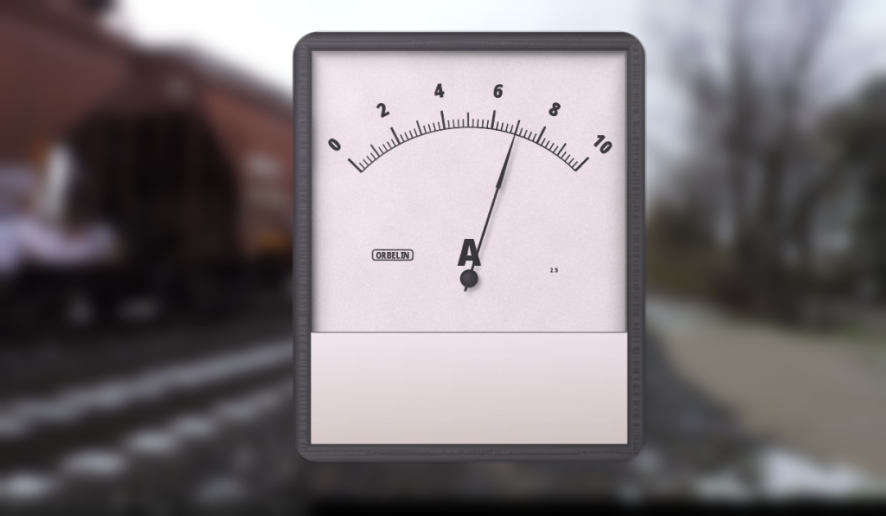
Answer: 7 A
